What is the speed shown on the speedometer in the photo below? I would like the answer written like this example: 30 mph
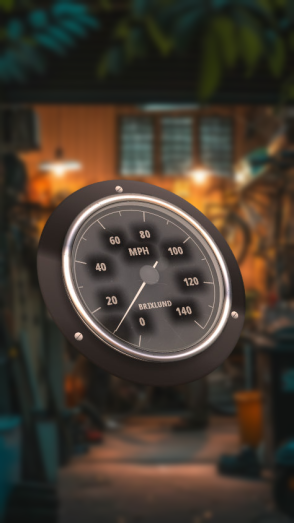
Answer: 10 mph
